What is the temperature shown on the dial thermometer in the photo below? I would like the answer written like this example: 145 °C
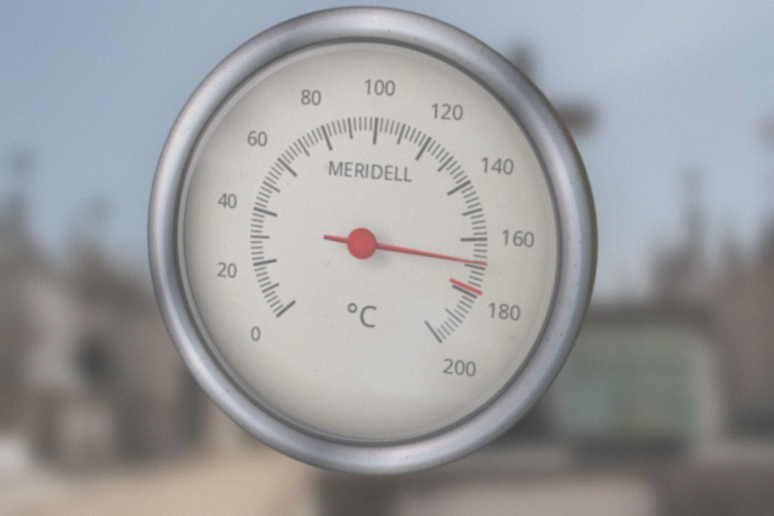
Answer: 168 °C
